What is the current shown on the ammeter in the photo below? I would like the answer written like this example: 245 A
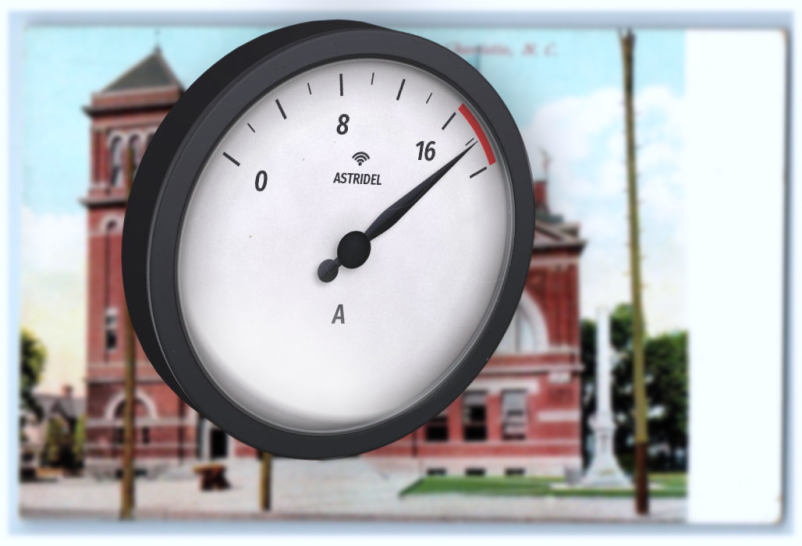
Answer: 18 A
